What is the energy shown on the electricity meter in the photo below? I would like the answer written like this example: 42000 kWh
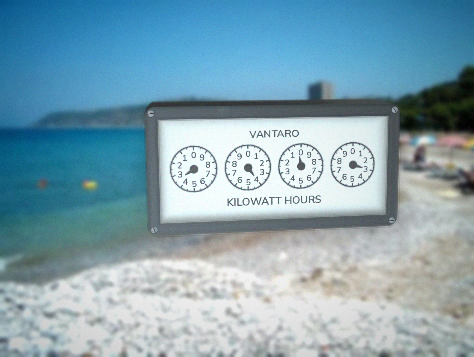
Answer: 3403 kWh
